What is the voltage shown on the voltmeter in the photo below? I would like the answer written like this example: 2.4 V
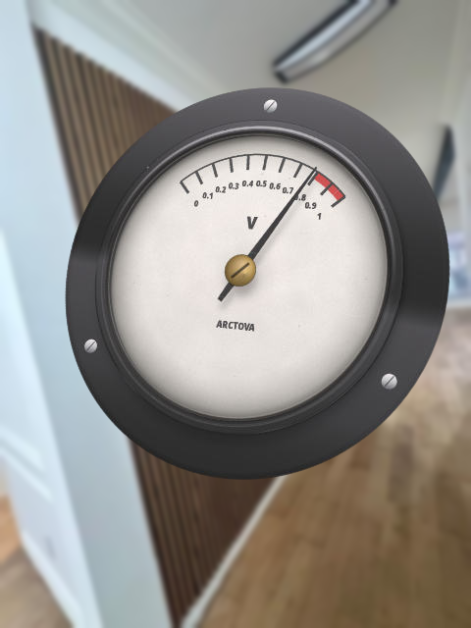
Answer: 0.8 V
